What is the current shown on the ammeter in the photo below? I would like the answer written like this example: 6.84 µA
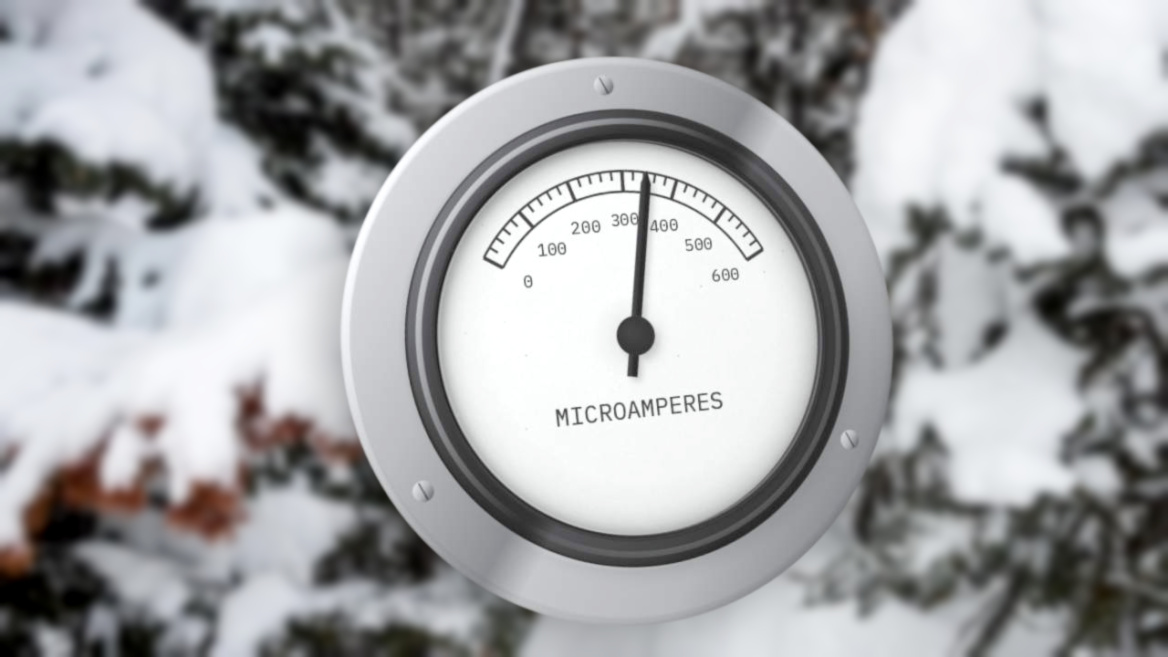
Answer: 340 µA
